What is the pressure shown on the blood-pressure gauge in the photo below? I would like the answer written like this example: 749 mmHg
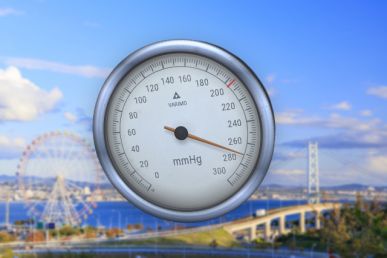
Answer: 270 mmHg
